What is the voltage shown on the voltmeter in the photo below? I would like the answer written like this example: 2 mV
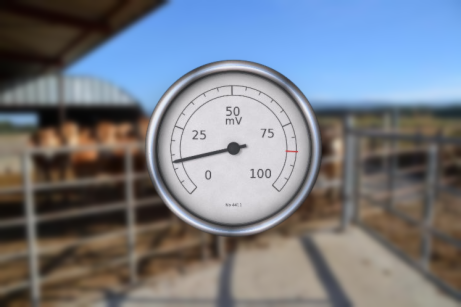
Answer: 12.5 mV
